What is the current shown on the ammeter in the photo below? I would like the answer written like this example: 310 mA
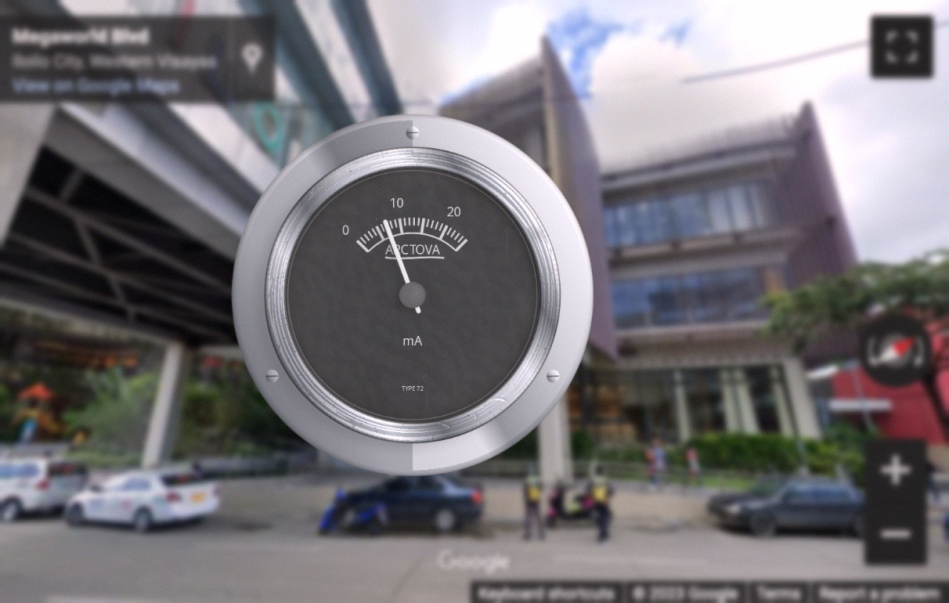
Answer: 7 mA
